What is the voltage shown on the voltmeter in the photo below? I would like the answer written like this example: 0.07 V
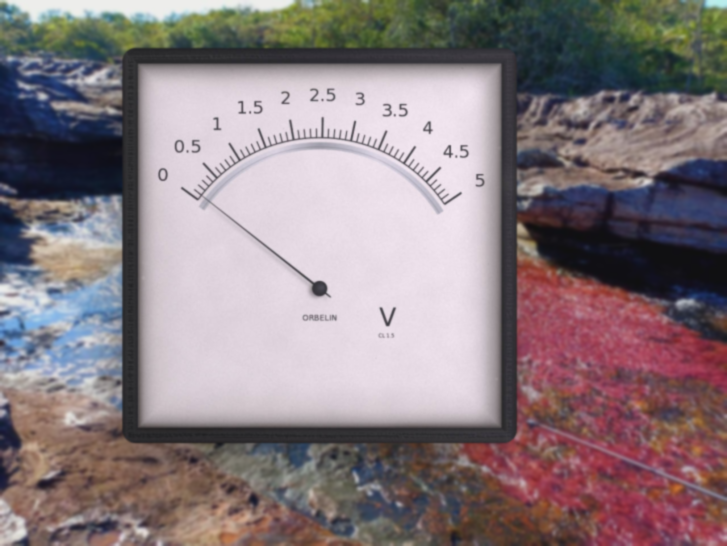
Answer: 0.1 V
